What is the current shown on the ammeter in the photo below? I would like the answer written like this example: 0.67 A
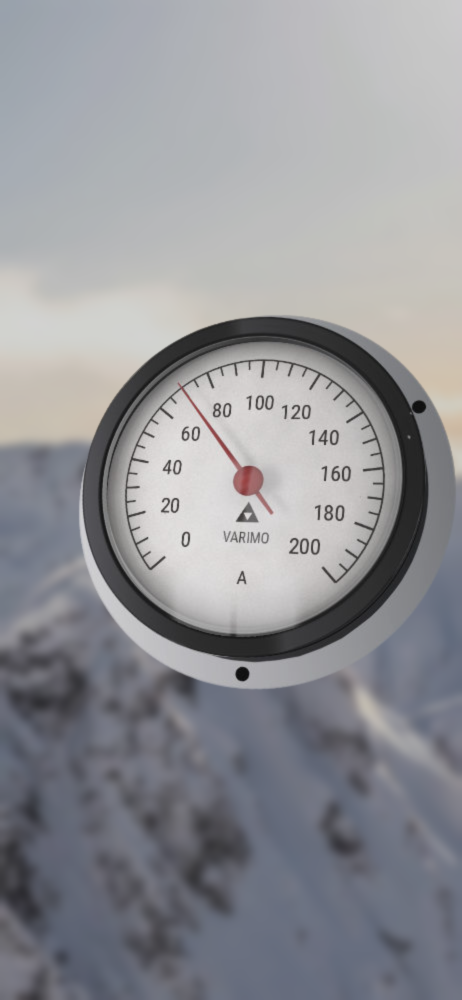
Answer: 70 A
